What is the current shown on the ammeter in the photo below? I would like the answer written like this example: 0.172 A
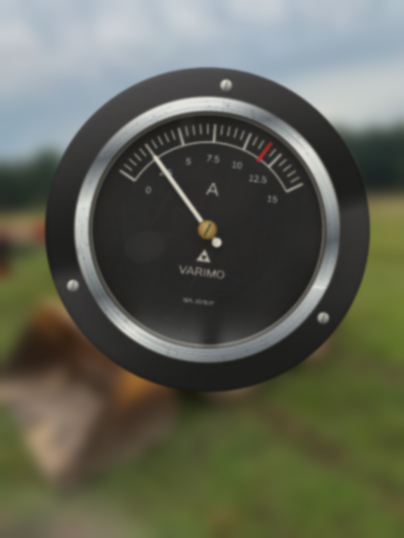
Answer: 2.5 A
